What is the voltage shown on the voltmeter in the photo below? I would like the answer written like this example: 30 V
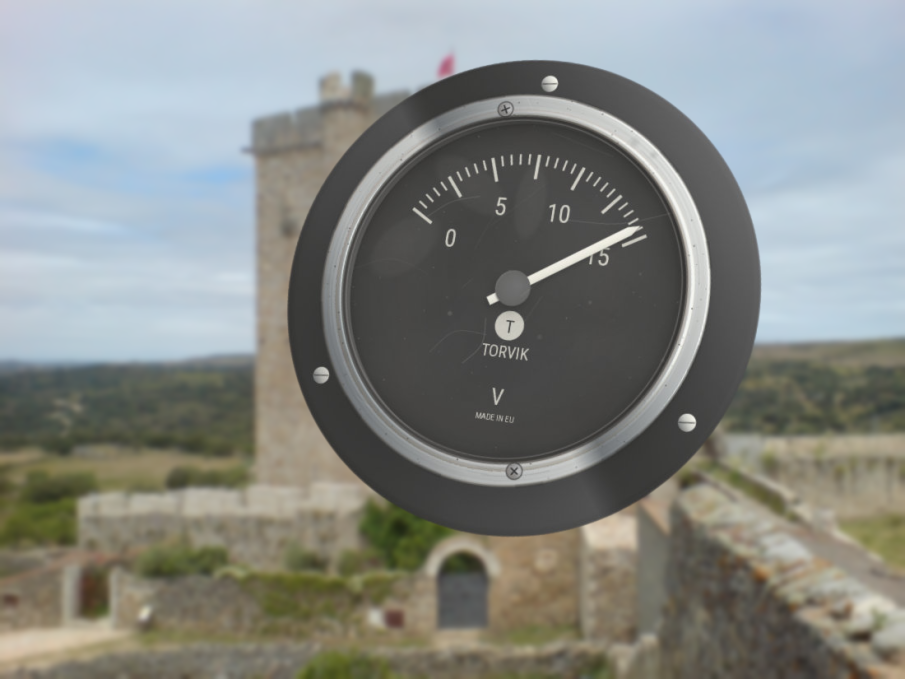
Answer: 14.5 V
